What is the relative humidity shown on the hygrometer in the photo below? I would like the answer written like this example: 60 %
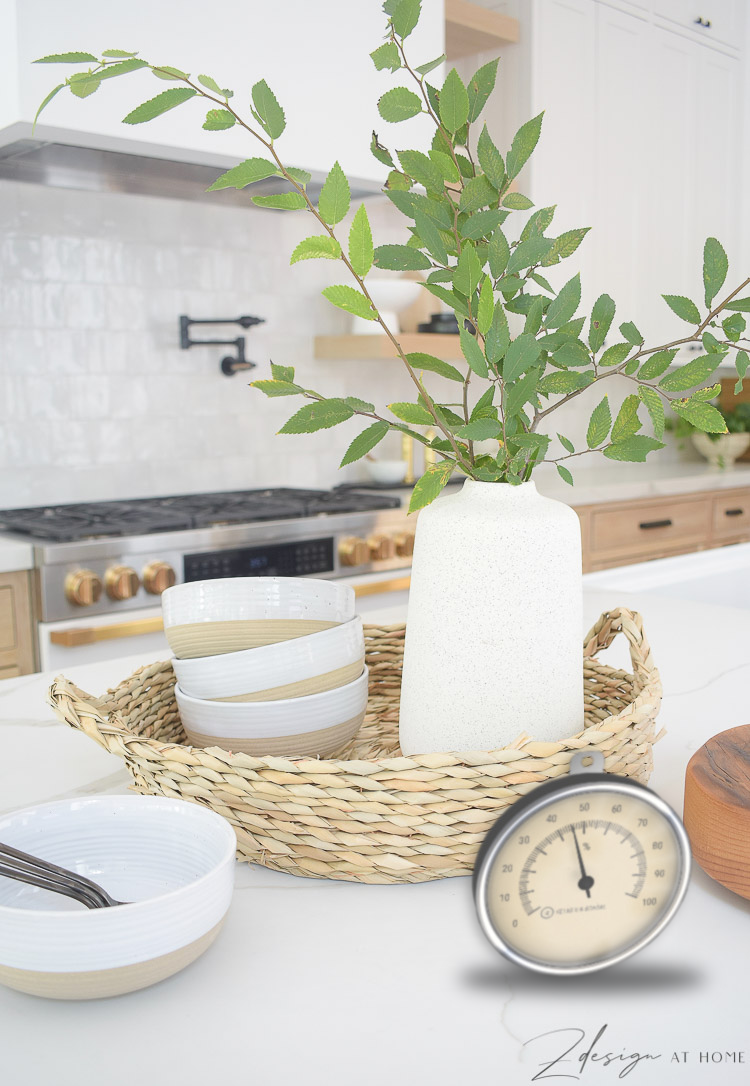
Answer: 45 %
